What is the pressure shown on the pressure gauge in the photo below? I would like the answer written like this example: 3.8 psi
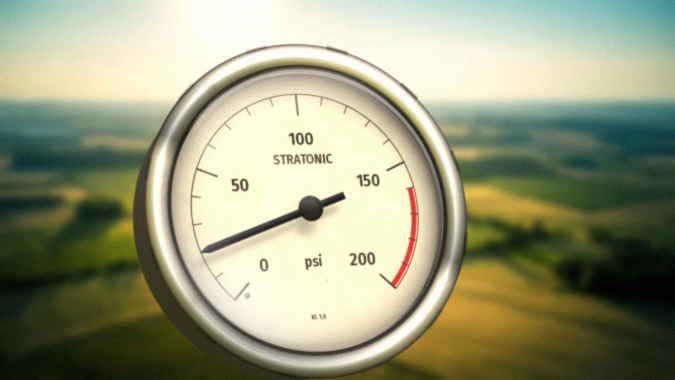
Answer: 20 psi
